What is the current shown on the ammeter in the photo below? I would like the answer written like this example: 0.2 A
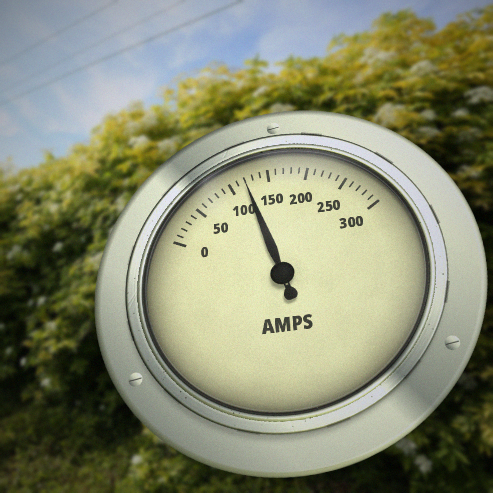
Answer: 120 A
